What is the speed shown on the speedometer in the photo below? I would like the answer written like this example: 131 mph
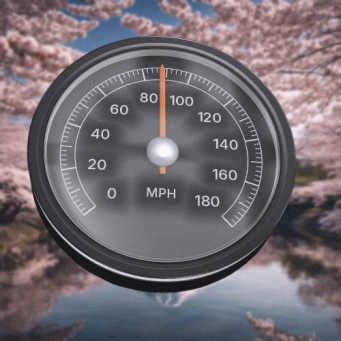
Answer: 88 mph
